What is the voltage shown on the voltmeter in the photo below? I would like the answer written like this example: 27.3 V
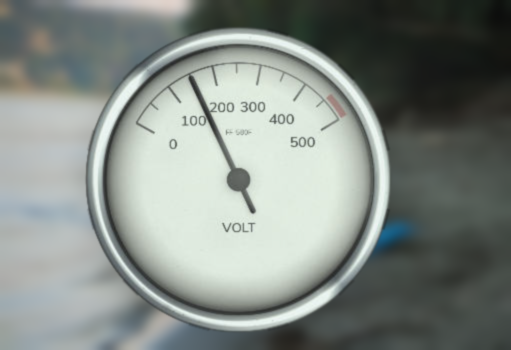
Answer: 150 V
